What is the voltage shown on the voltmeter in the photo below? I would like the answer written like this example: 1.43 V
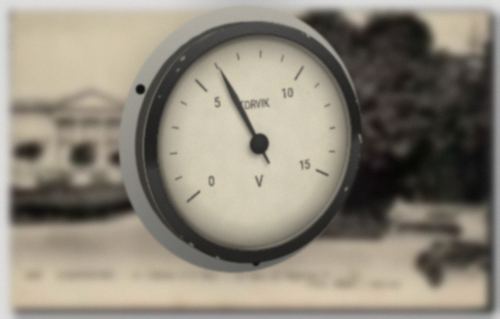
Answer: 6 V
